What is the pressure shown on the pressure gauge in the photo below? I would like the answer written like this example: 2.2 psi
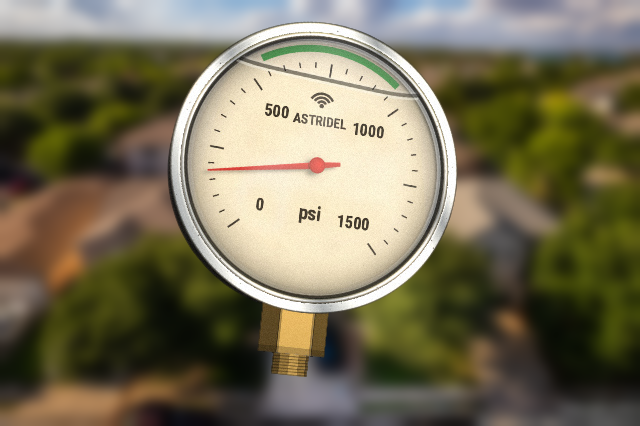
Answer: 175 psi
